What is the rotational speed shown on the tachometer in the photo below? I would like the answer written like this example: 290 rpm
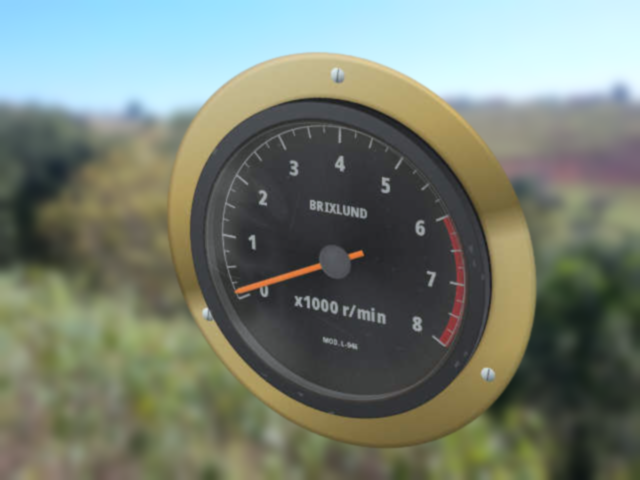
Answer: 125 rpm
